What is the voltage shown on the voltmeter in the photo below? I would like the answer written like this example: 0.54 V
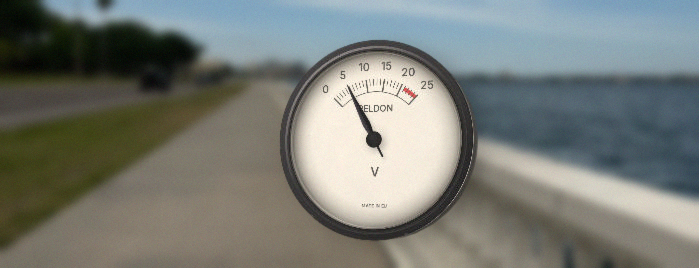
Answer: 5 V
